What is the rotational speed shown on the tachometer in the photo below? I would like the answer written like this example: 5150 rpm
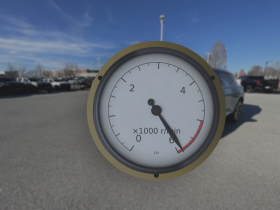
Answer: 5875 rpm
